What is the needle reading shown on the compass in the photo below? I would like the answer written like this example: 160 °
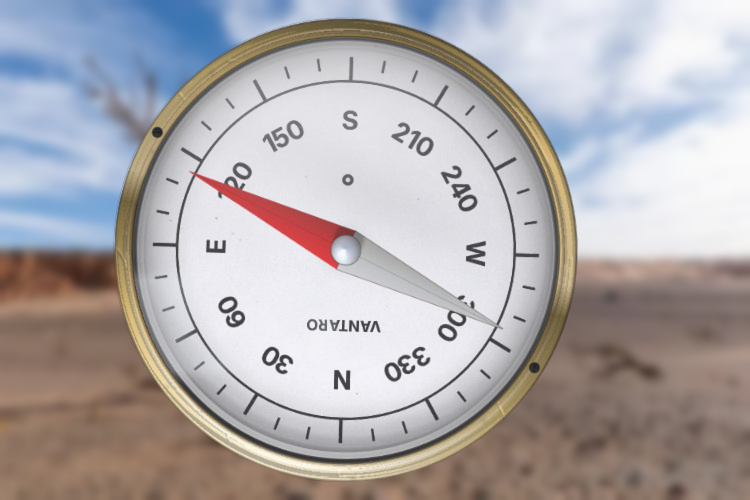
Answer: 115 °
